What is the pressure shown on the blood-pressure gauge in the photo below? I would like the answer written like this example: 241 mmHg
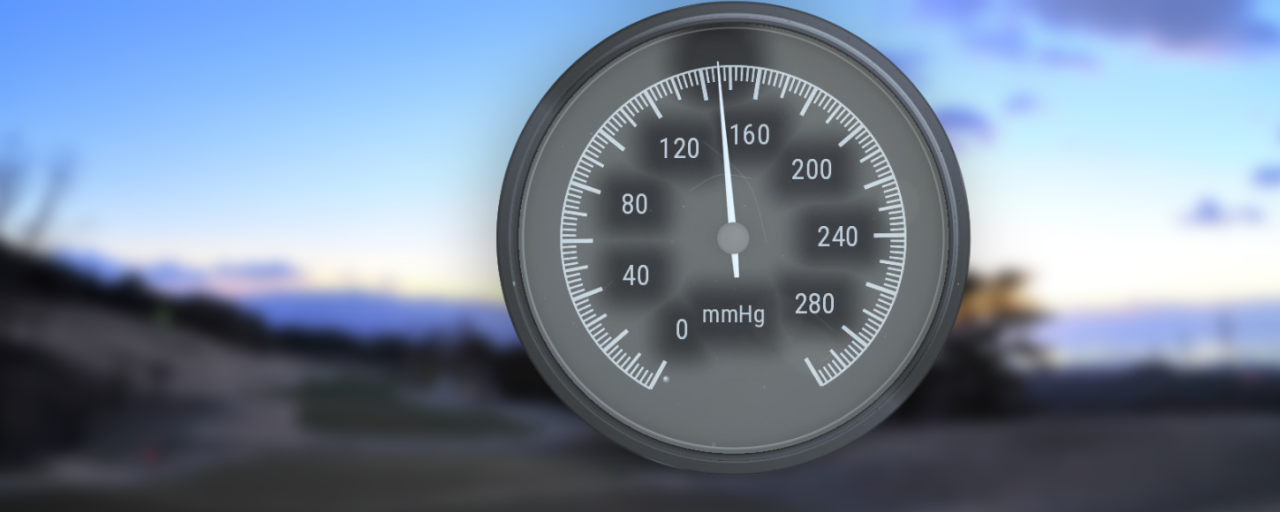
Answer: 146 mmHg
